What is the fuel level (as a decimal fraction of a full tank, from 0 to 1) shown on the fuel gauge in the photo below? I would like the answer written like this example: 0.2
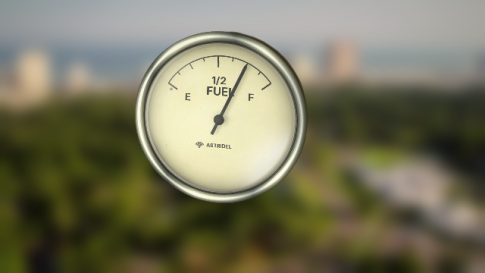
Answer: 0.75
